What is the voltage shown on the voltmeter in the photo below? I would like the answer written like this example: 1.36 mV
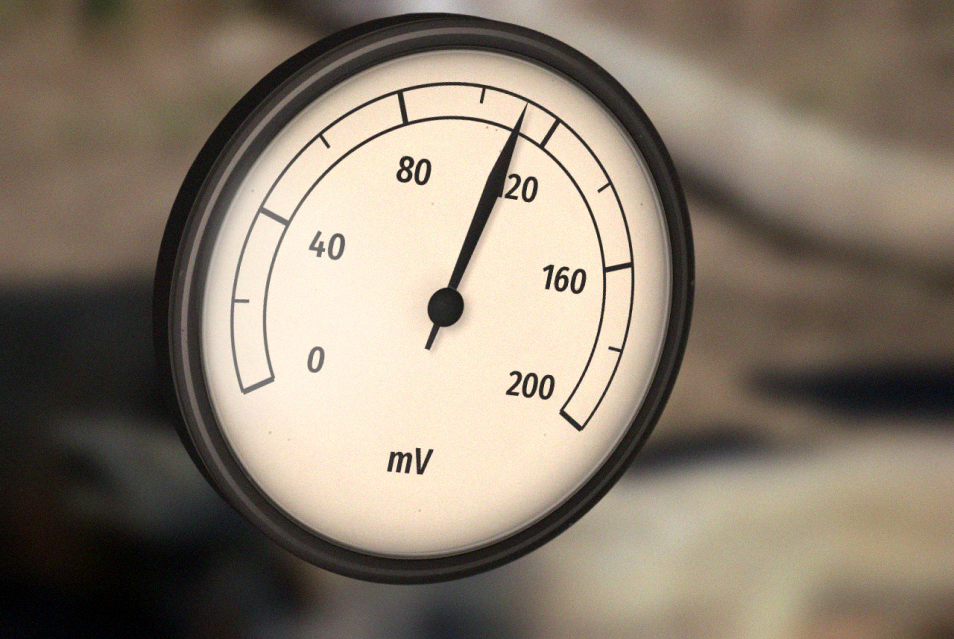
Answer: 110 mV
